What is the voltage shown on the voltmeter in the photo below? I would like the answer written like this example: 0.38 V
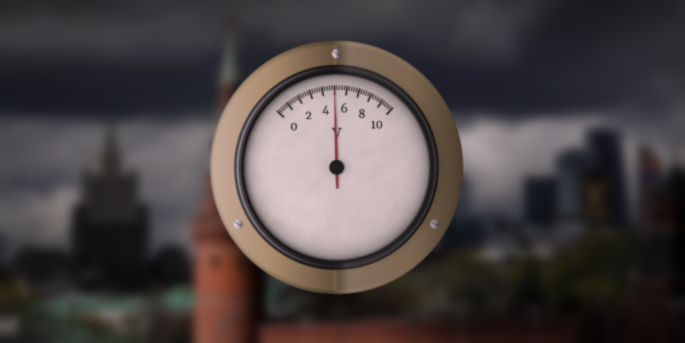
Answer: 5 V
